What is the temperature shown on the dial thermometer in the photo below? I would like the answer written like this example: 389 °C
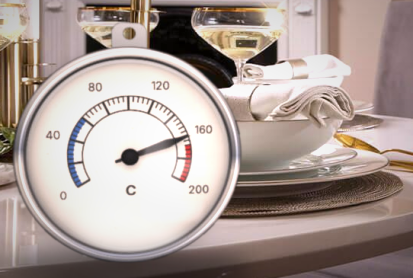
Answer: 160 °C
